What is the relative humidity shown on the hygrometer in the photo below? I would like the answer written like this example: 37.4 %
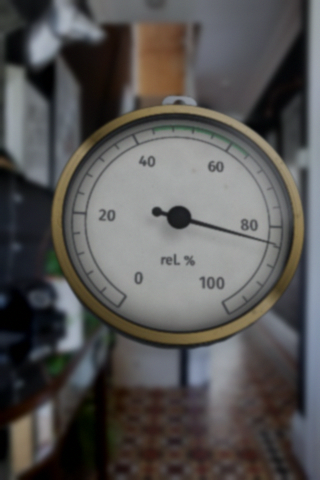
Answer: 84 %
